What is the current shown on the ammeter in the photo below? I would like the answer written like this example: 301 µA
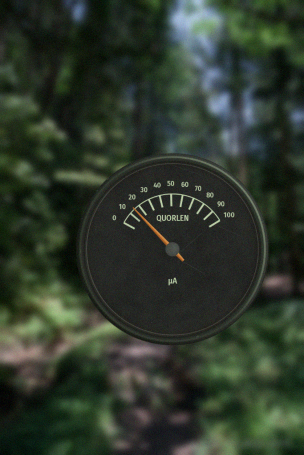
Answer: 15 µA
